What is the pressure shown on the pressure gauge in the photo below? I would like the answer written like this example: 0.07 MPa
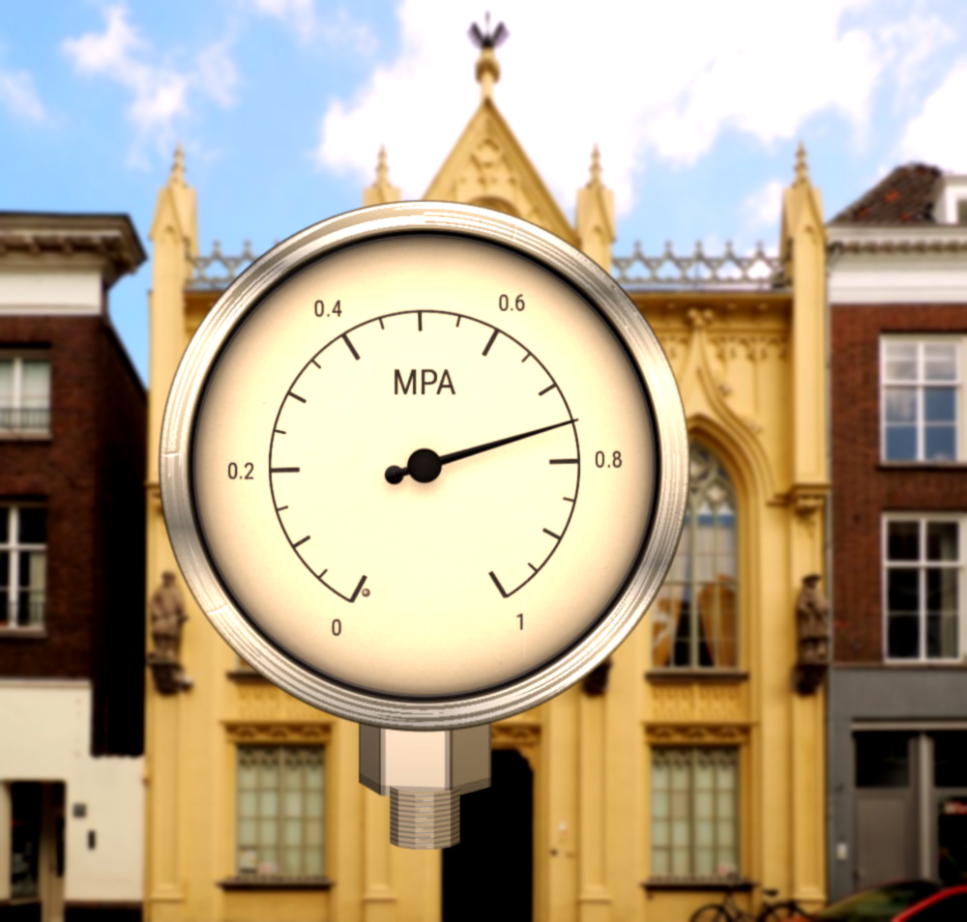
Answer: 0.75 MPa
